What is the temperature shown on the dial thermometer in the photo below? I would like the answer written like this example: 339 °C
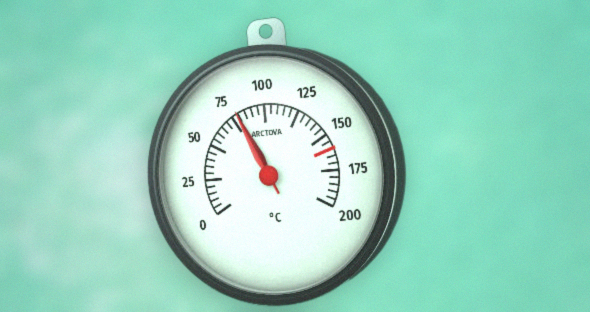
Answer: 80 °C
